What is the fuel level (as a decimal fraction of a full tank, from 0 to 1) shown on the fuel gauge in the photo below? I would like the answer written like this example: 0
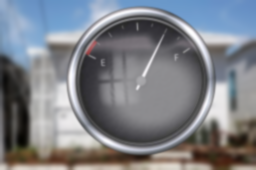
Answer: 0.75
